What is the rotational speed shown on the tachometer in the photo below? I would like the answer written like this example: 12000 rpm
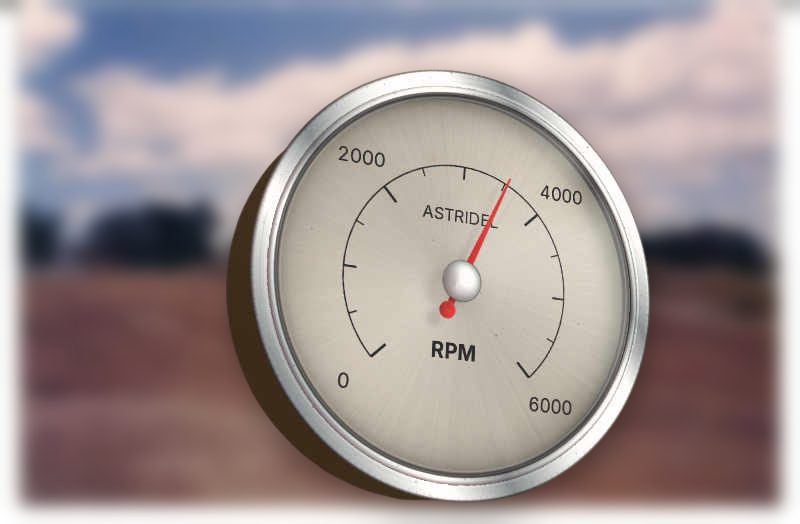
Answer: 3500 rpm
